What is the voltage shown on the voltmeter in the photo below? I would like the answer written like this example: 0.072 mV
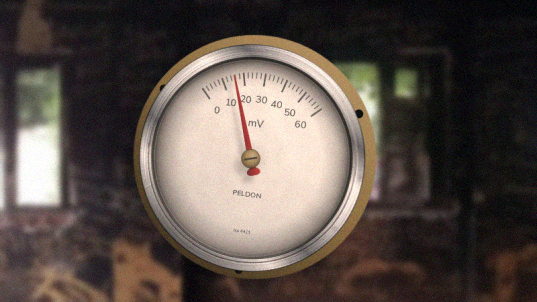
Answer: 16 mV
